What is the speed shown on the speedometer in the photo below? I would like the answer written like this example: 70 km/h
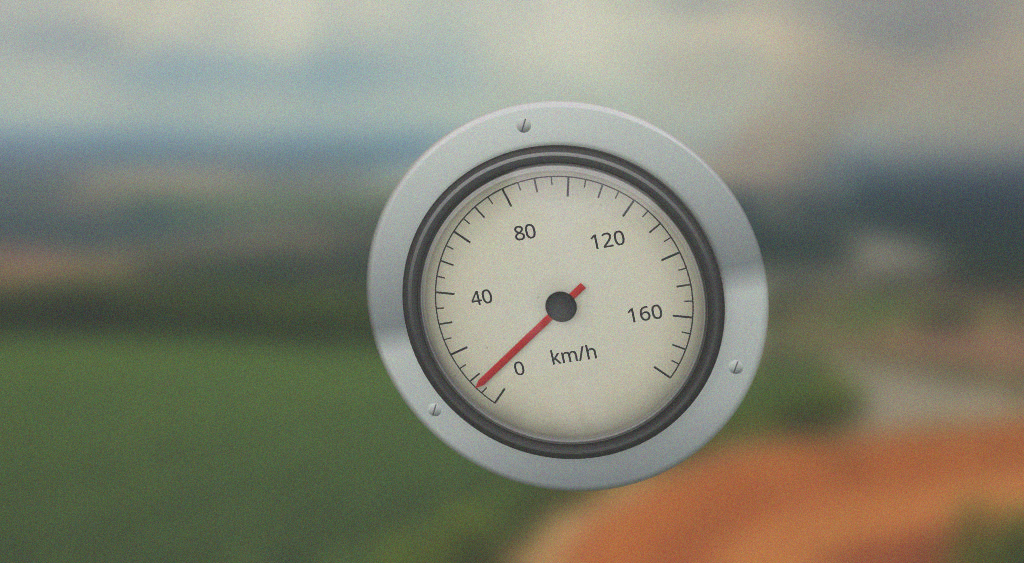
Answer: 7.5 km/h
